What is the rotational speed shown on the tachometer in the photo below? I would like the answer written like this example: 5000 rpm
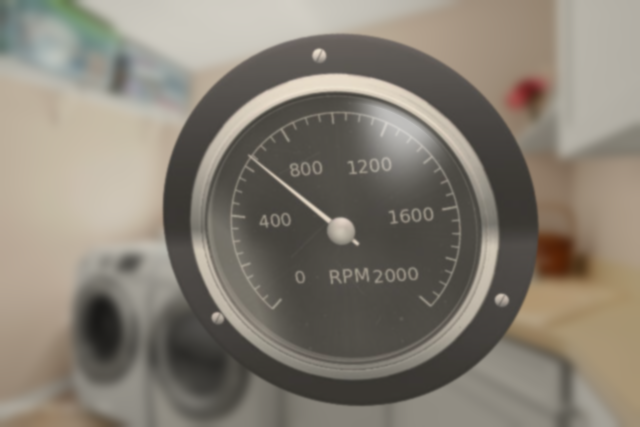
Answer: 650 rpm
